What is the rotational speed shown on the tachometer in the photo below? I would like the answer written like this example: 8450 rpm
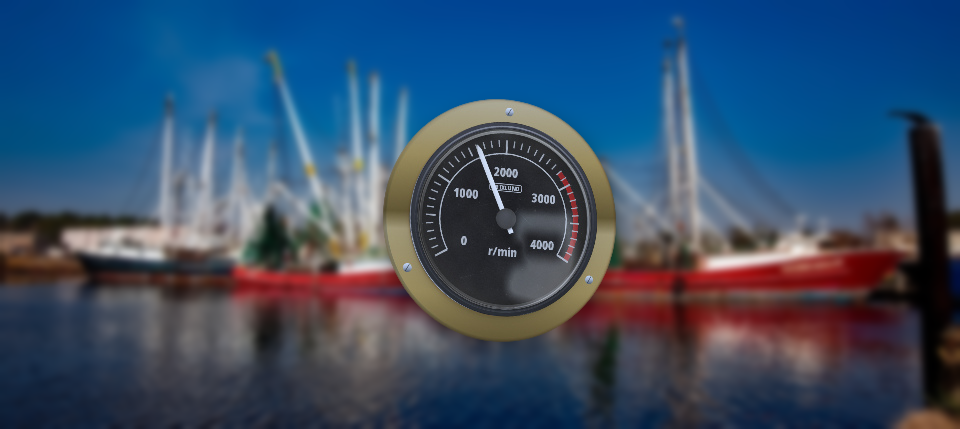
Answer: 1600 rpm
